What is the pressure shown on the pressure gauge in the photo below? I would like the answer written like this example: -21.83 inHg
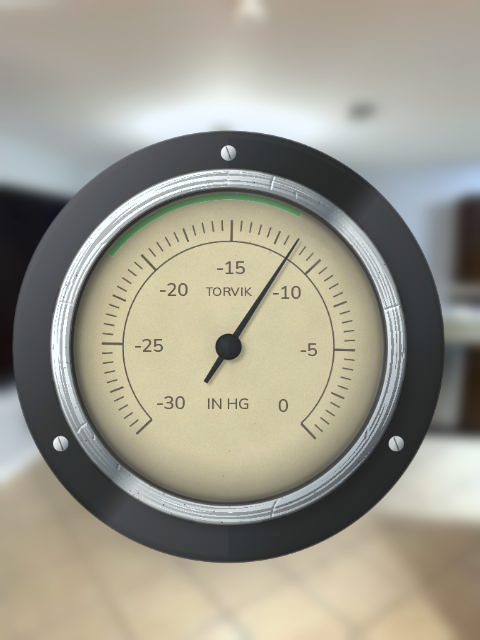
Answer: -11.5 inHg
